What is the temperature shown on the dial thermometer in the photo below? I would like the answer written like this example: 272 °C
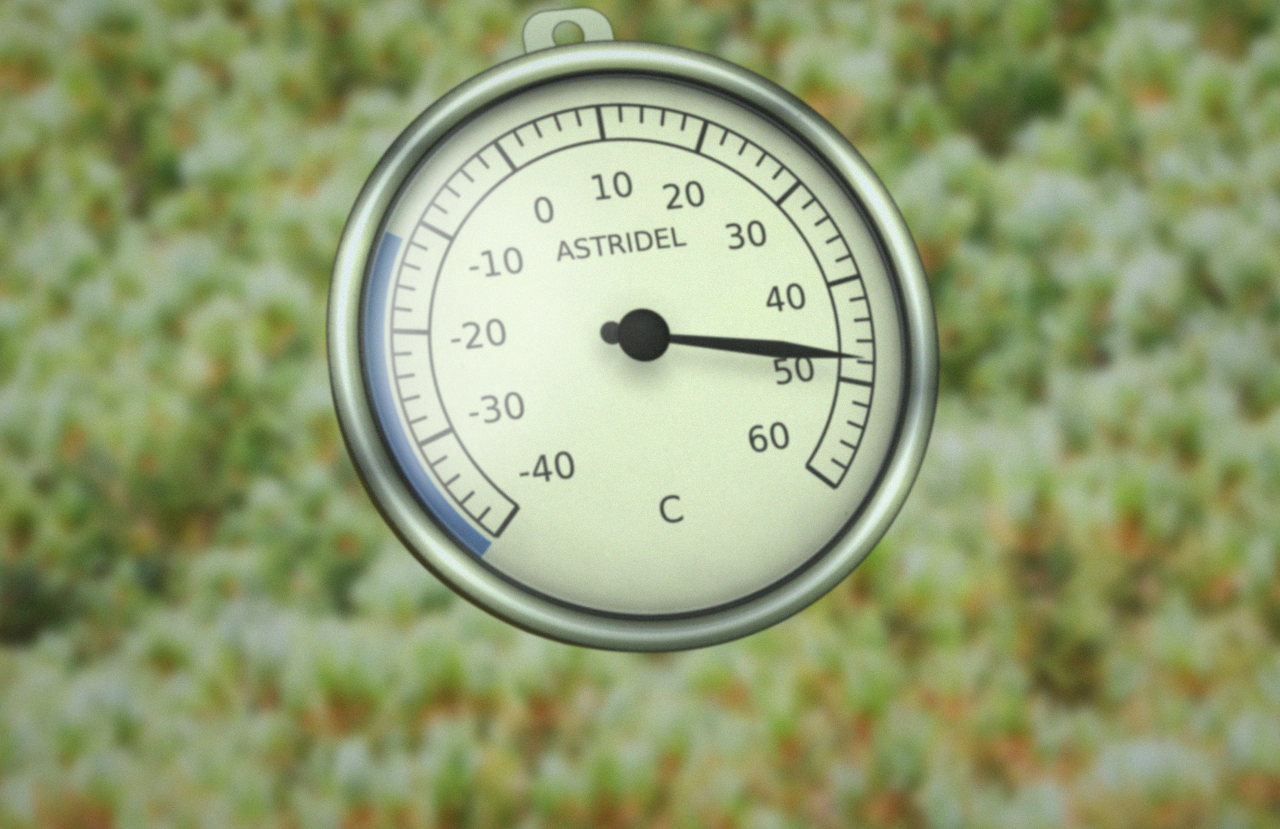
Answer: 48 °C
